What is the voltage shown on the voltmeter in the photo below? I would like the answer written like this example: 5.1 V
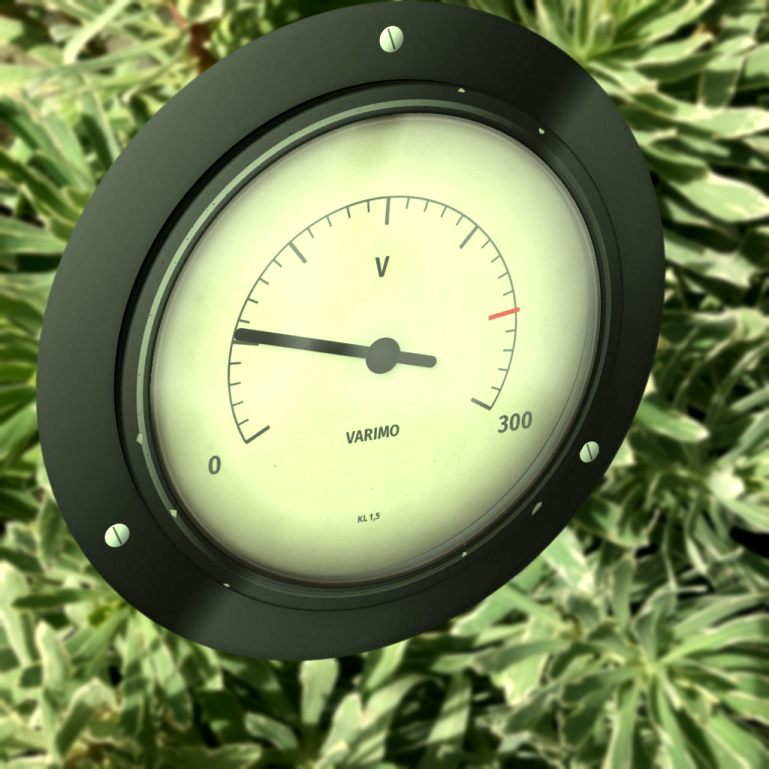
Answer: 55 V
